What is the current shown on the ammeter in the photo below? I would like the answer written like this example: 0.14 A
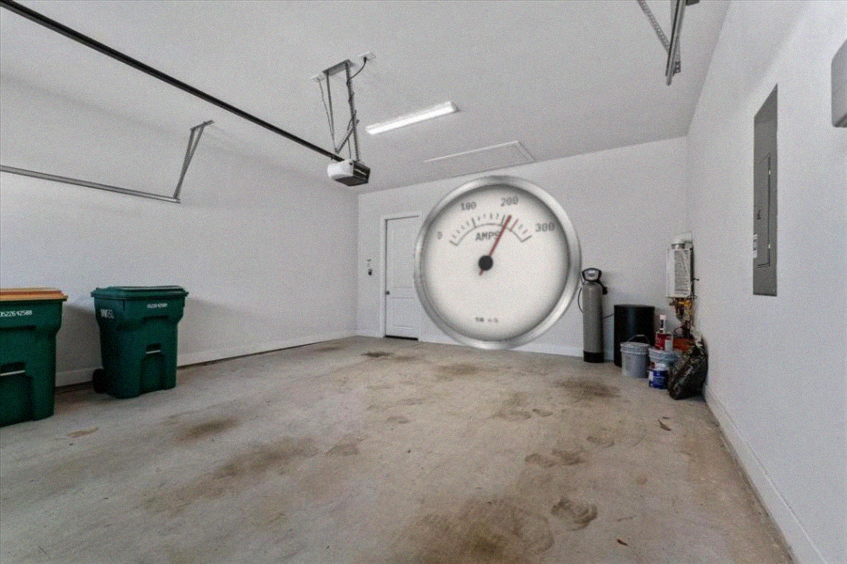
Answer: 220 A
